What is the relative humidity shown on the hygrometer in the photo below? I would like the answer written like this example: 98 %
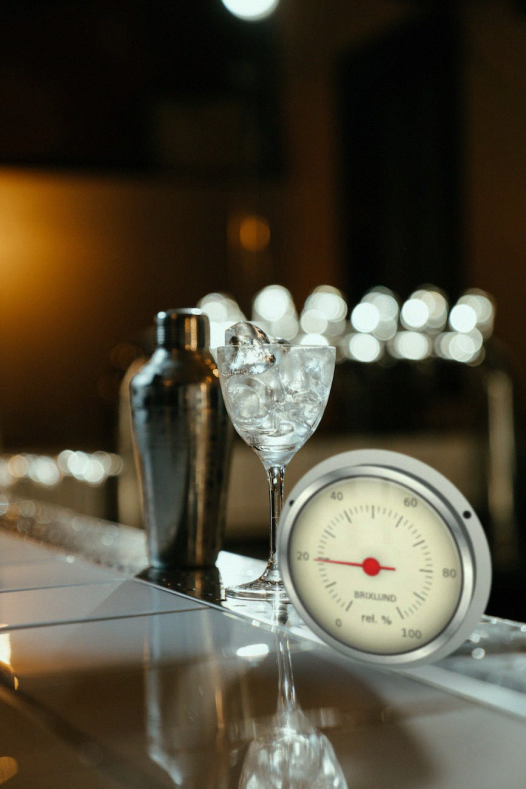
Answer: 20 %
